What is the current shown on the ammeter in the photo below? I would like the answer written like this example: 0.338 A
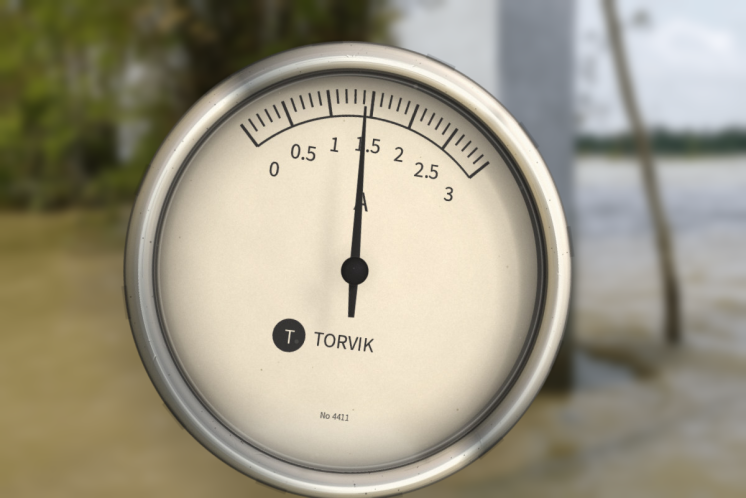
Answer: 1.4 A
